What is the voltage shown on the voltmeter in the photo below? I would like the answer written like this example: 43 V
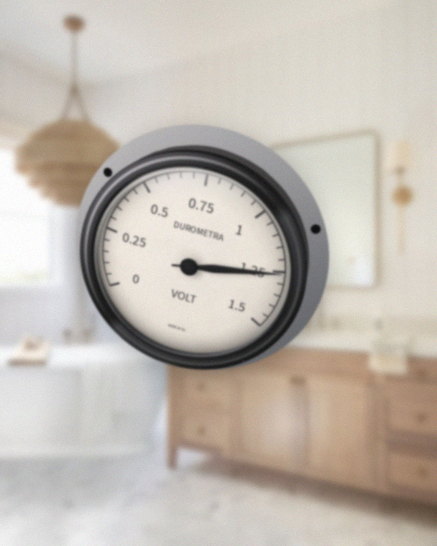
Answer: 1.25 V
